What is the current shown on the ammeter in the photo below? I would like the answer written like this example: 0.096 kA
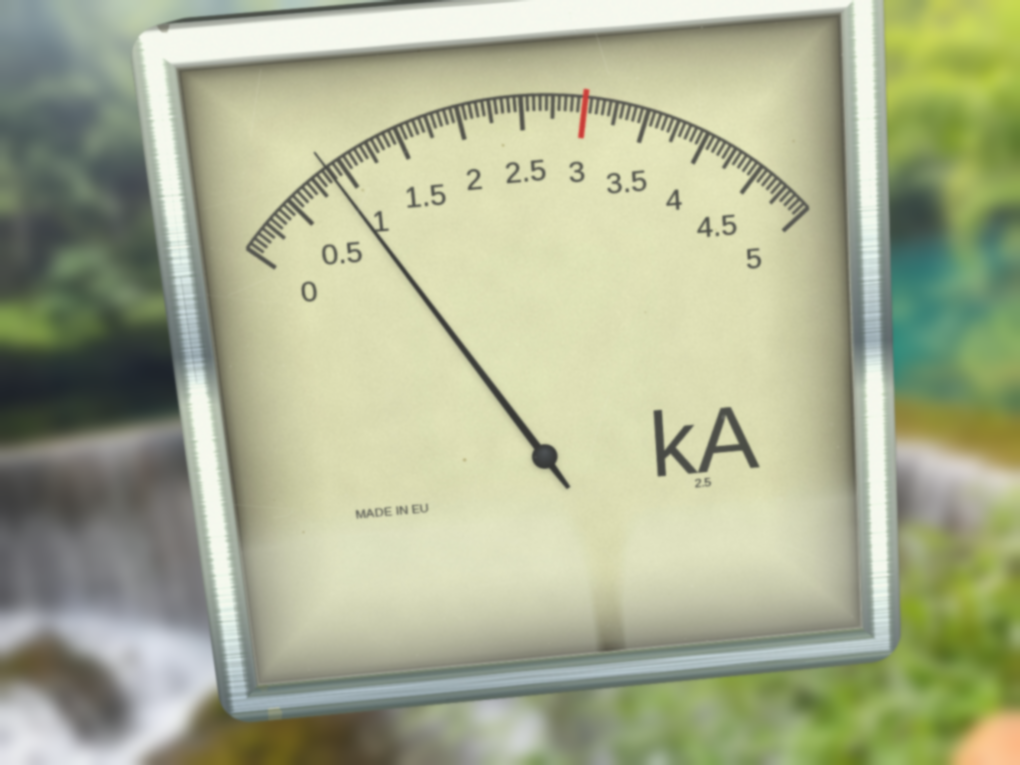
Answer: 0.9 kA
